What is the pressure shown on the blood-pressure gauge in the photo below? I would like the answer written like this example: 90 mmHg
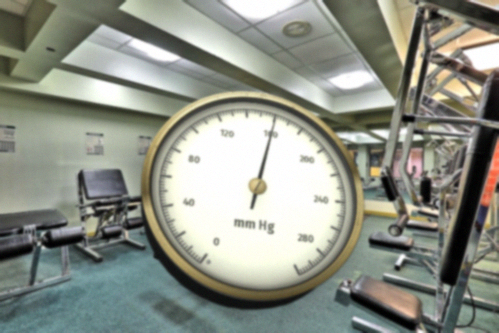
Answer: 160 mmHg
